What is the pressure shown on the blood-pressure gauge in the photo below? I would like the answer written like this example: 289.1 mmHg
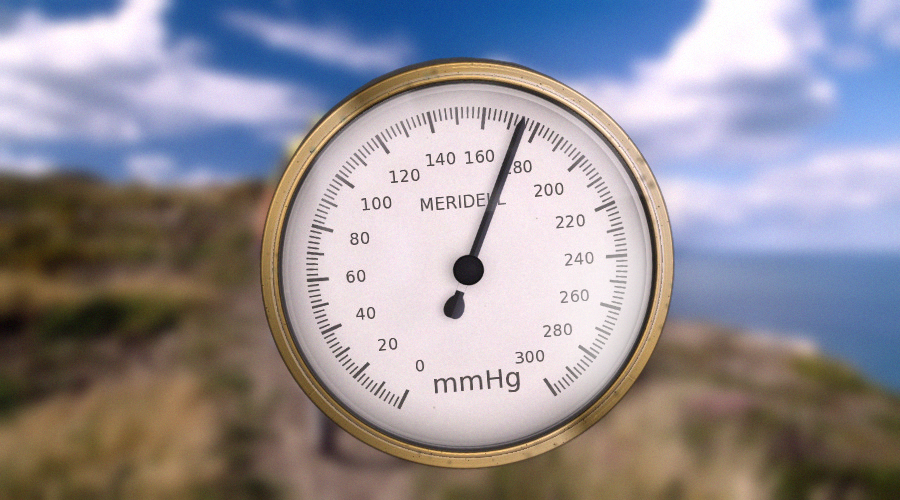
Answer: 174 mmHg
